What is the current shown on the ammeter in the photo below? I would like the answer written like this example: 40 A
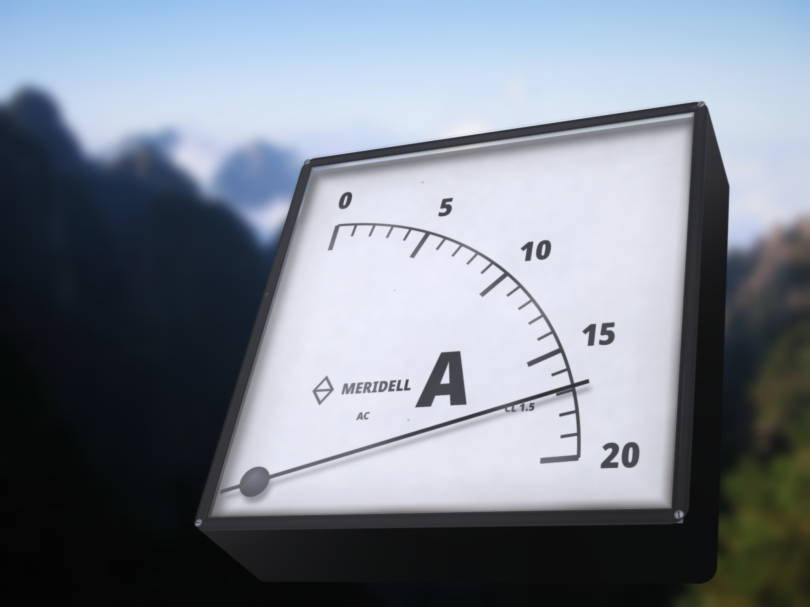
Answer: 17 A
